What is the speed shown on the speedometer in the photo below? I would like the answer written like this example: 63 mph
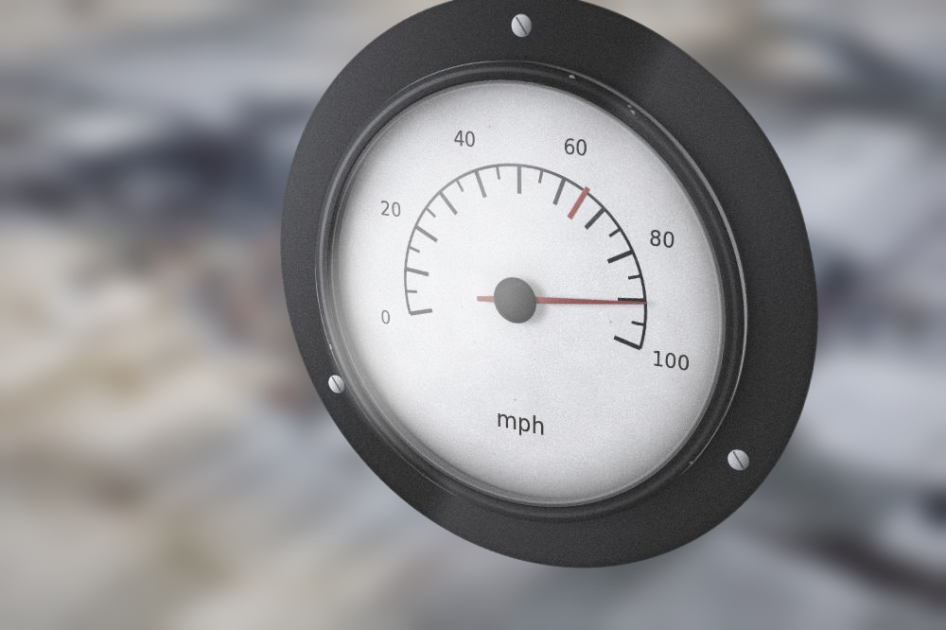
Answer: 90 mph
